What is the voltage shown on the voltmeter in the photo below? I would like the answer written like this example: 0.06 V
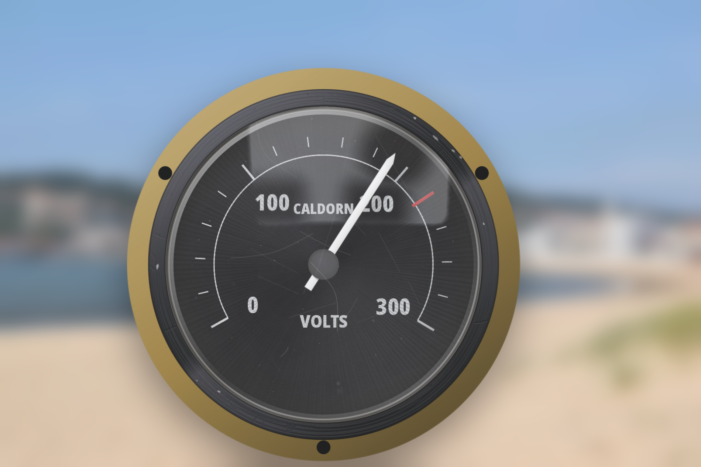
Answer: 190 V
